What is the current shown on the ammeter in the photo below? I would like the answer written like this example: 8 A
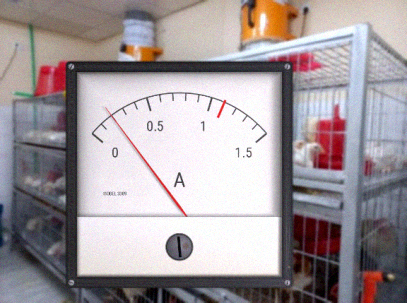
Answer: 0.2 A
